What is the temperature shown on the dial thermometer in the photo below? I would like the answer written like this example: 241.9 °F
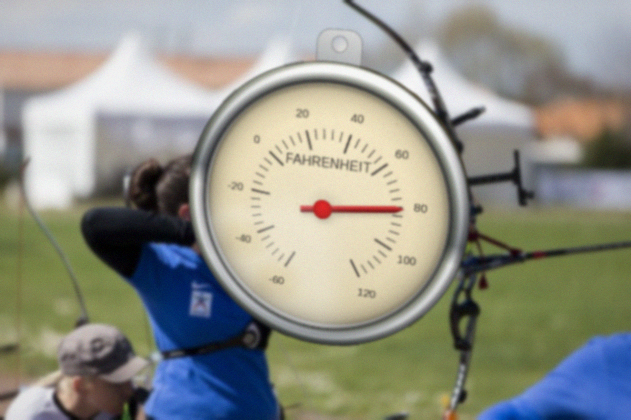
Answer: 80 °F
